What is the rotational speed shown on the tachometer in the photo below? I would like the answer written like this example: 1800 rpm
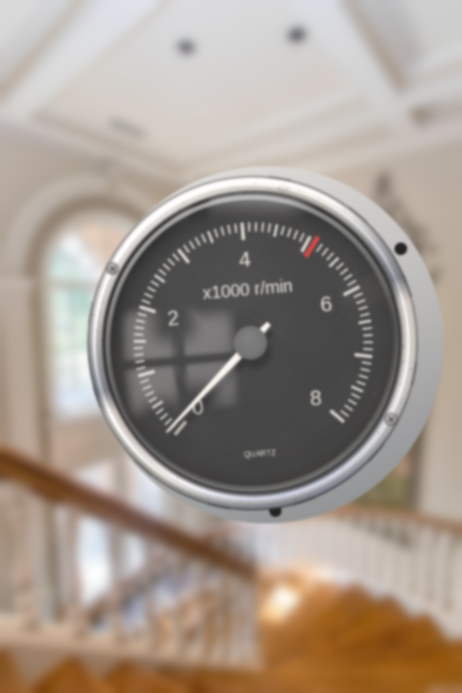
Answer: 100 rpm
